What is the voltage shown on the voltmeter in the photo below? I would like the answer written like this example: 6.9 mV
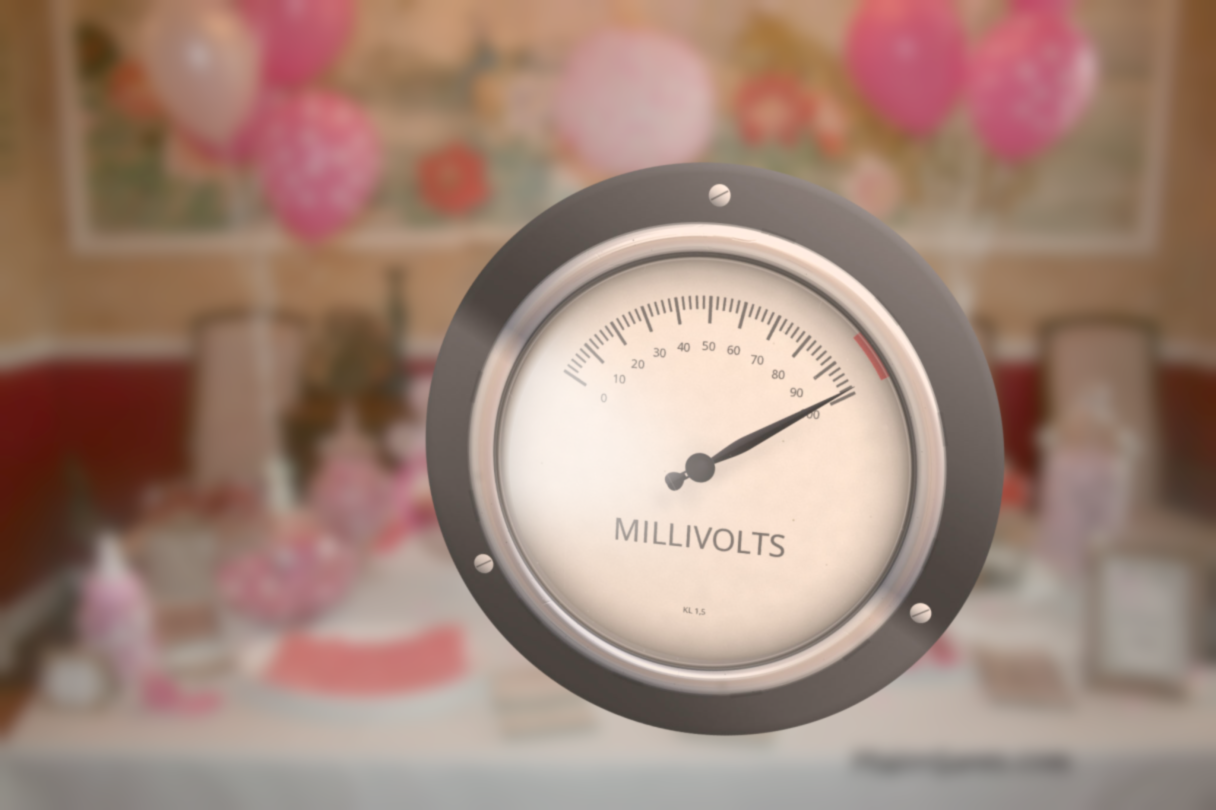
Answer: 98 mV
